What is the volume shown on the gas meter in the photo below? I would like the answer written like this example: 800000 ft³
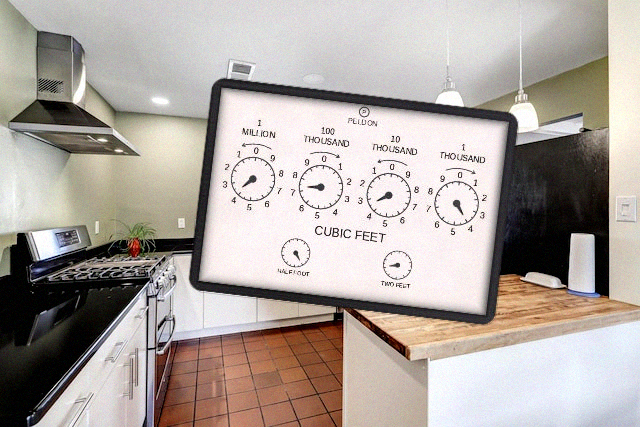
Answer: 373400 ft³
